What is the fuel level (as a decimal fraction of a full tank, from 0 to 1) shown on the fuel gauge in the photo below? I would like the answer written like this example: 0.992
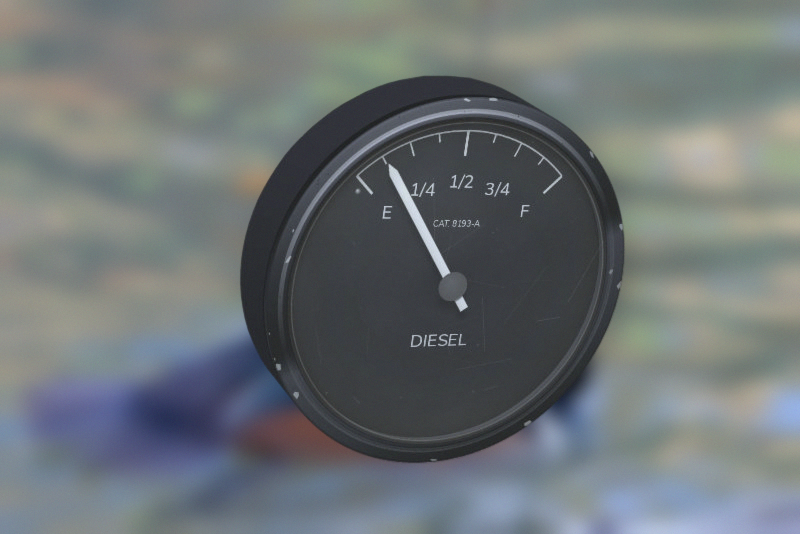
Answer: 0.125
